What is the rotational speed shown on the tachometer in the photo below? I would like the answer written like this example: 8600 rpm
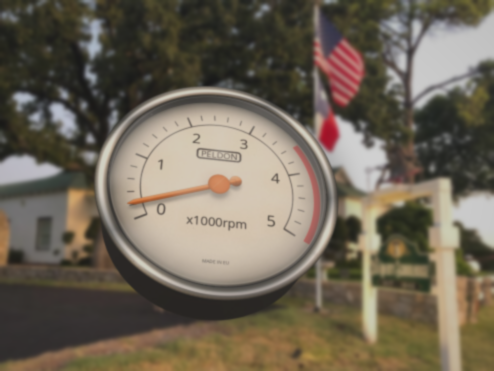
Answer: 200 rpm
